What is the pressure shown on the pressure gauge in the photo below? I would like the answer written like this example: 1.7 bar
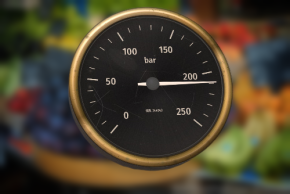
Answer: 210 bar
